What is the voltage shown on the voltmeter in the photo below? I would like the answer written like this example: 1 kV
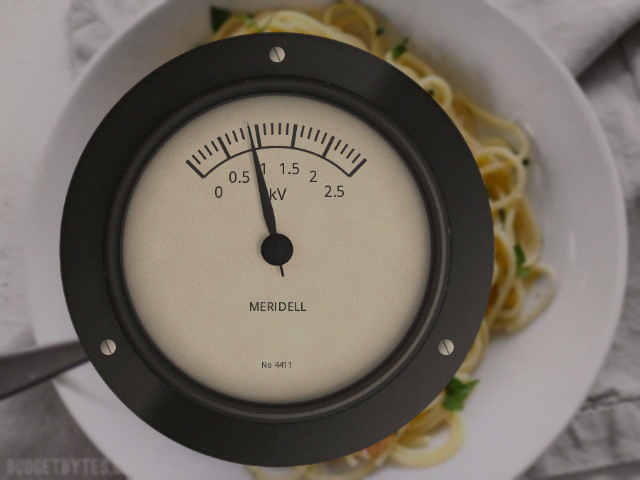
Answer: 0.9 kV
